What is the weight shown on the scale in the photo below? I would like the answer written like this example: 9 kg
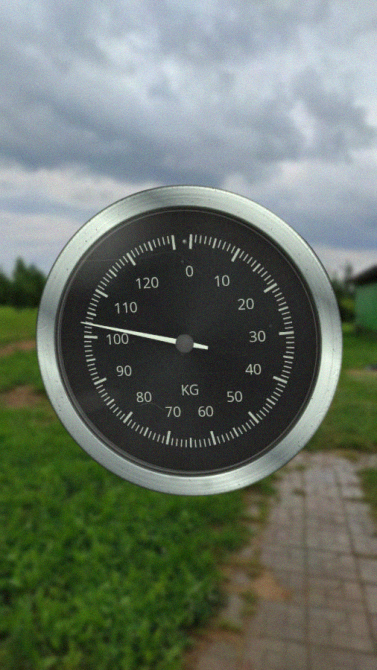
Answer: 103 kg
